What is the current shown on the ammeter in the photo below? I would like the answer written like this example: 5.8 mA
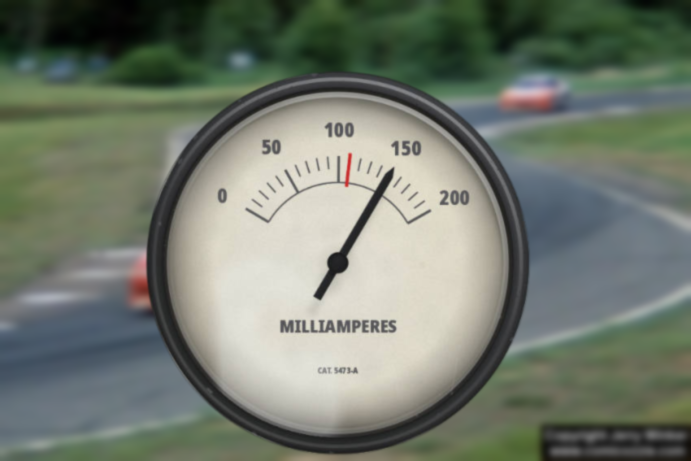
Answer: 150 mA
